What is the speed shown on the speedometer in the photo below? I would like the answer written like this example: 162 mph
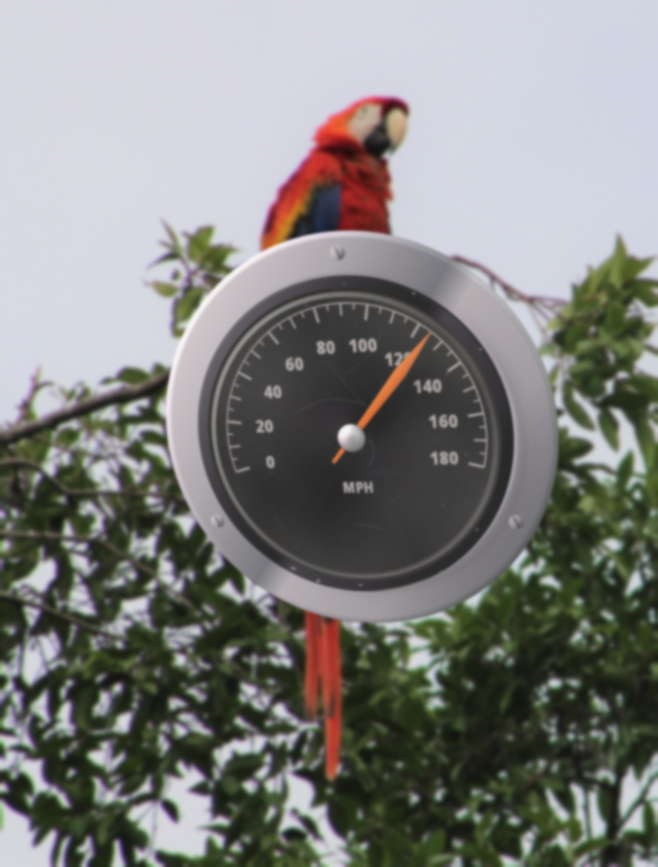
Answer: 125 mph
